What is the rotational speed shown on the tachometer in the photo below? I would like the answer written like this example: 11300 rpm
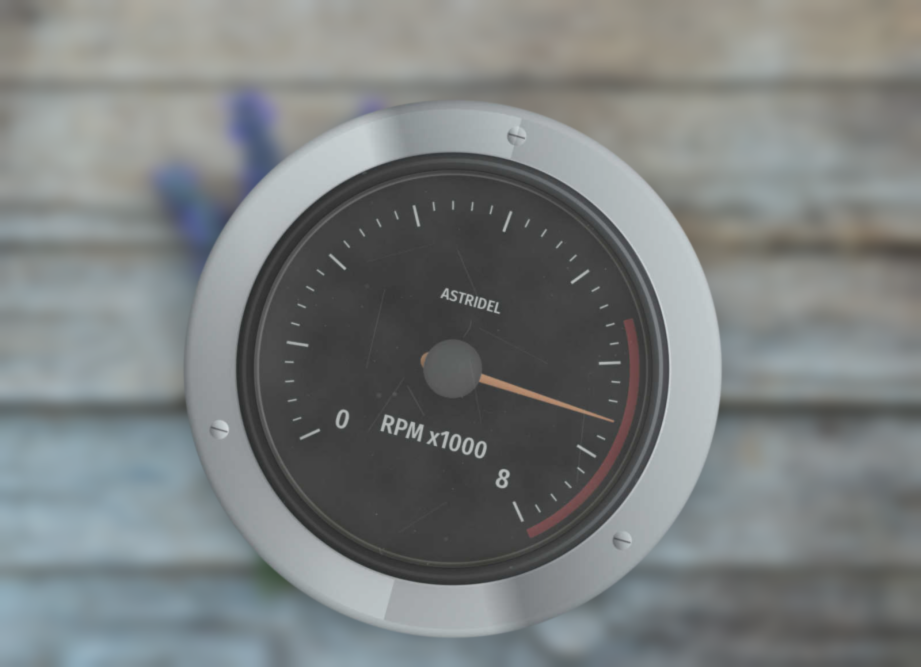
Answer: 6600 rpm
